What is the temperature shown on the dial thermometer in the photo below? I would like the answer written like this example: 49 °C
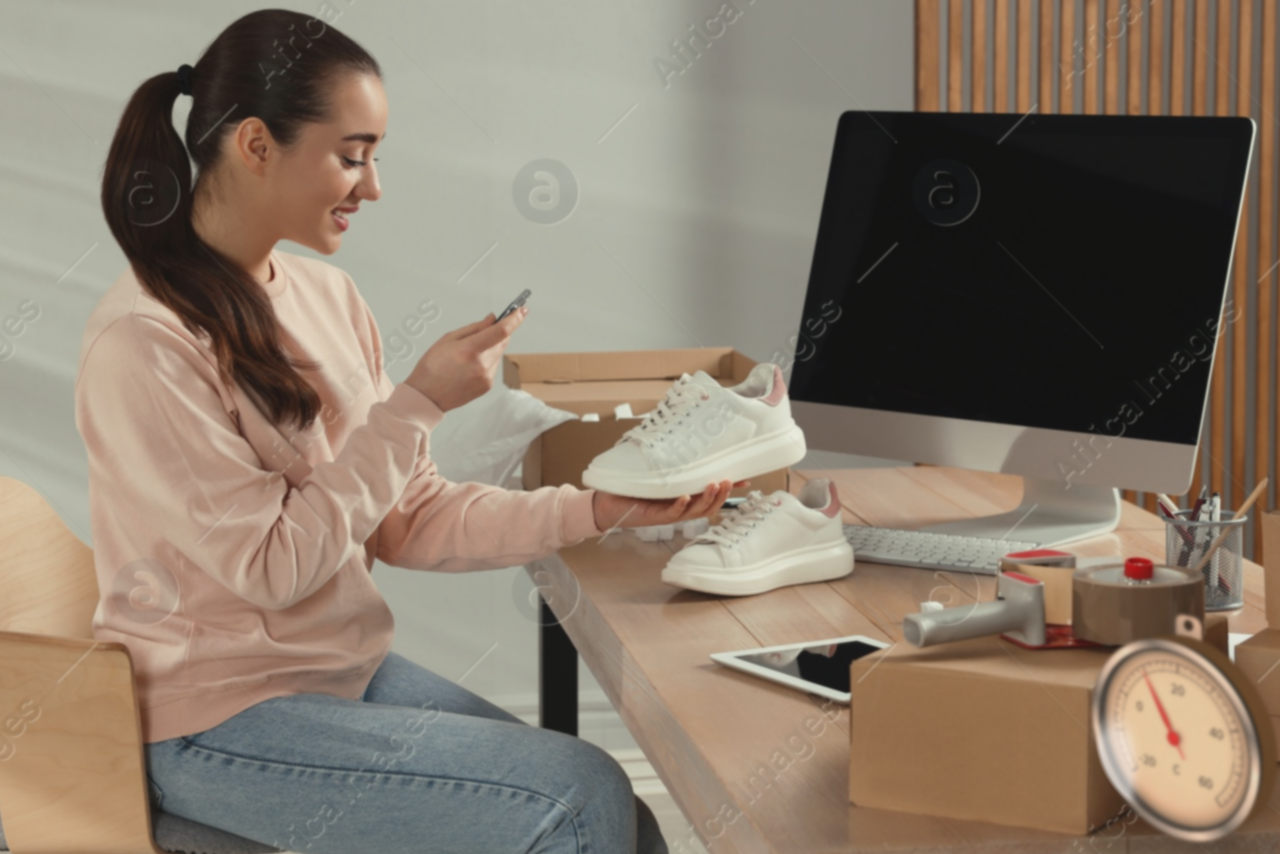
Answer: 10 °C
